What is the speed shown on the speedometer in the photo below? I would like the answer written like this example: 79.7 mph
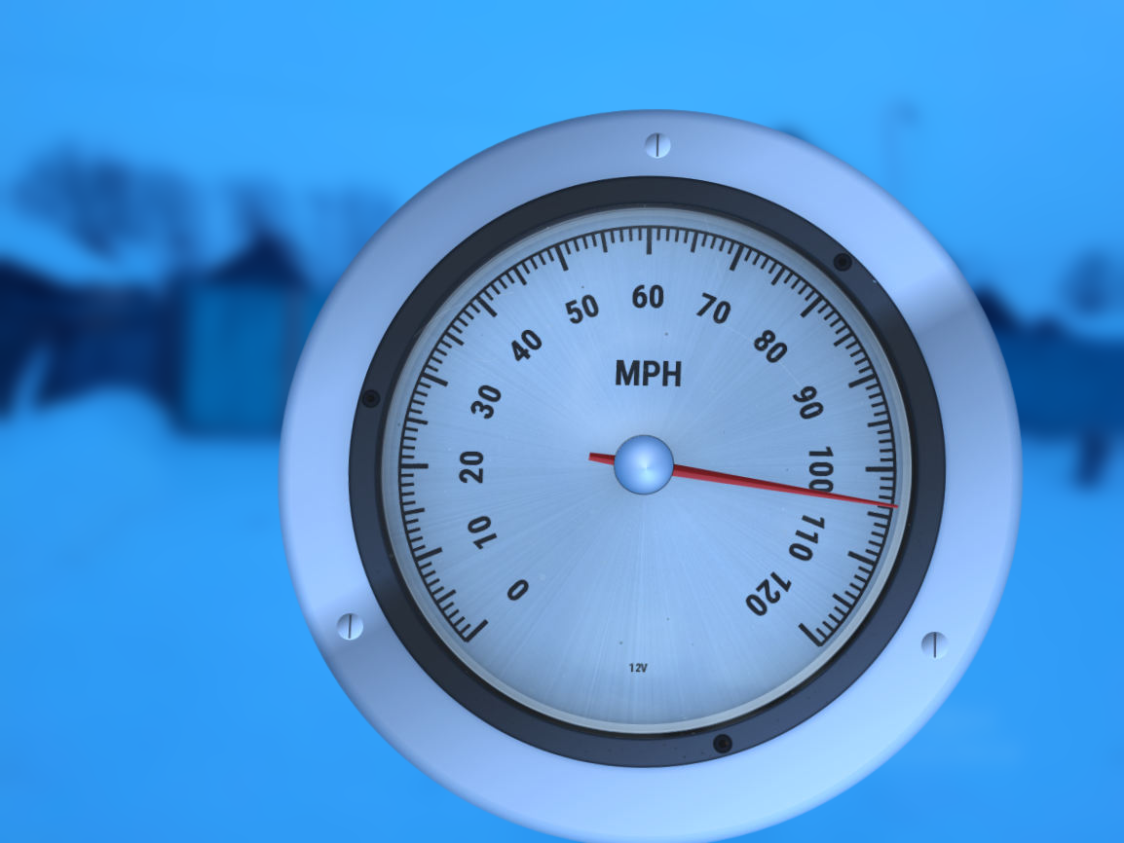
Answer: 104 mph
